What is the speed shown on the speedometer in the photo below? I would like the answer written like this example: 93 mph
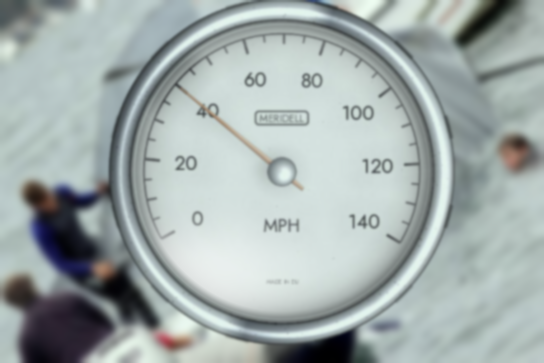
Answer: 40 mph
